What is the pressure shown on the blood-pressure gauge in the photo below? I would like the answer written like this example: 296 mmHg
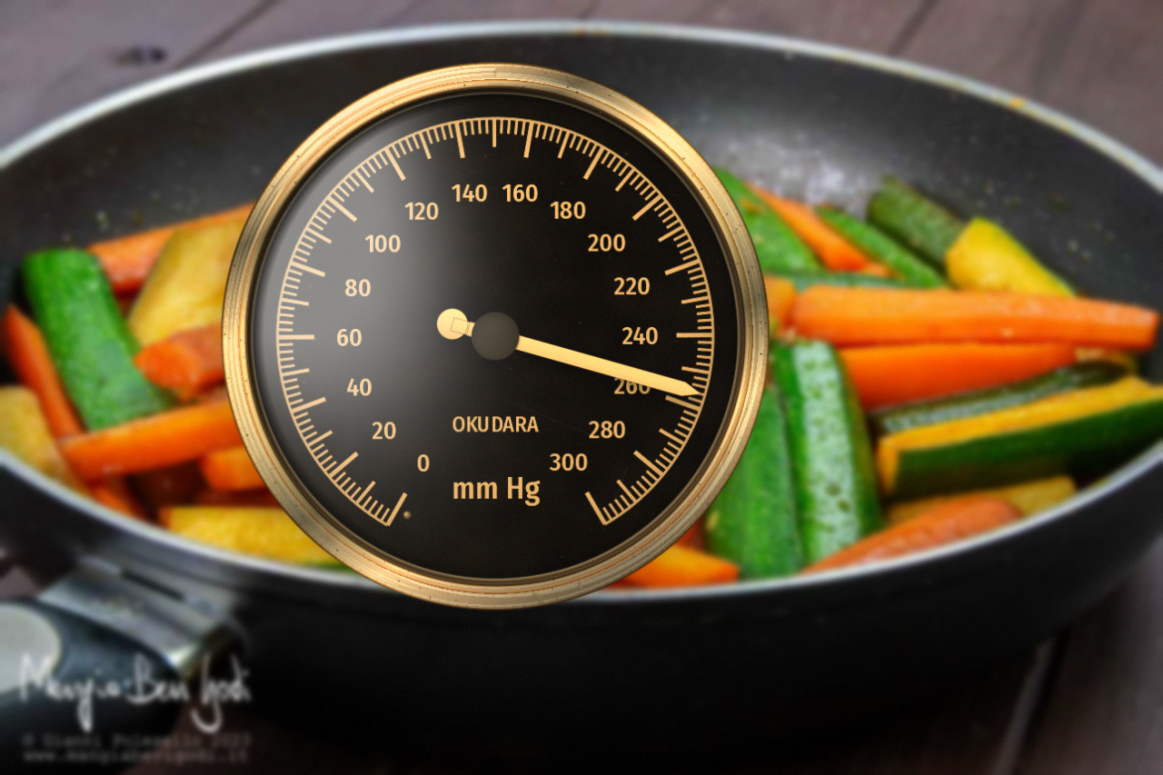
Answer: 256 mmHg
